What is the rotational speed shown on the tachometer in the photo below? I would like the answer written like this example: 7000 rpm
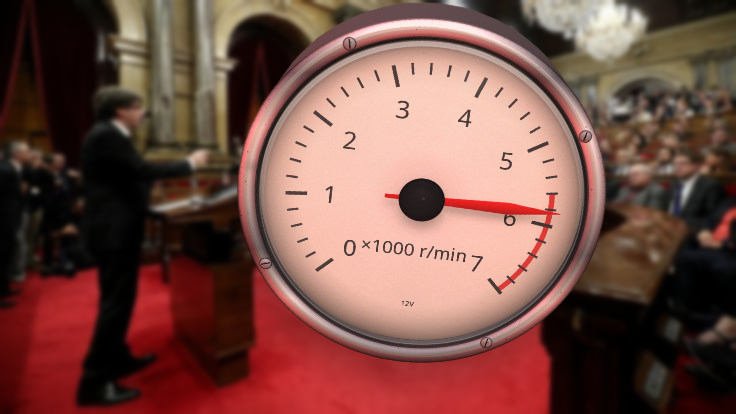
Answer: 5800 rpm
